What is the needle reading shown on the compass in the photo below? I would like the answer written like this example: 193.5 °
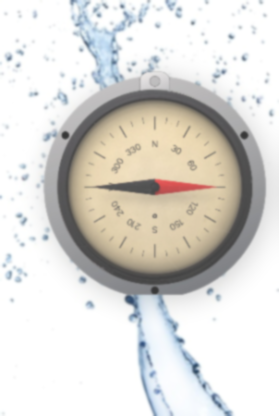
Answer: 90 °
